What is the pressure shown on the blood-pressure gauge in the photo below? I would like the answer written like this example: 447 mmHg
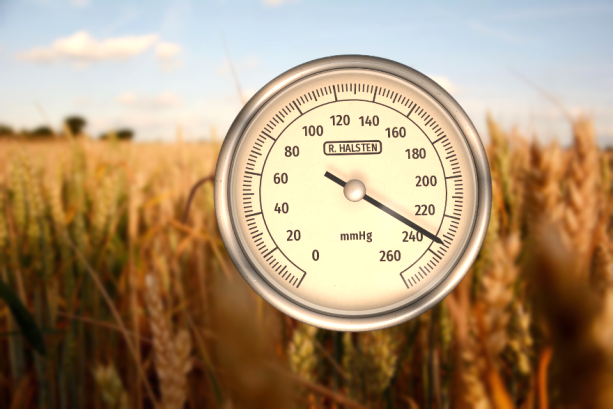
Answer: 234 mmHg
